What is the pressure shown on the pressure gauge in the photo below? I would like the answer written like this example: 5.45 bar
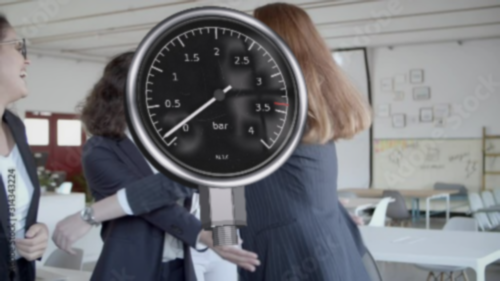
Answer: 0.1 bar
